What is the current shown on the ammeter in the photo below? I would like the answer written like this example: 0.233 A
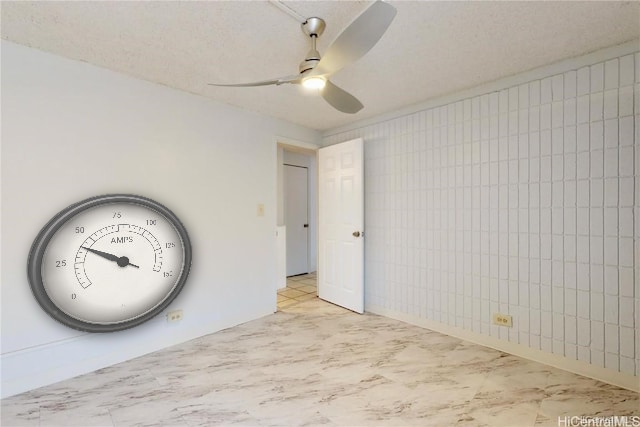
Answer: 40 A
